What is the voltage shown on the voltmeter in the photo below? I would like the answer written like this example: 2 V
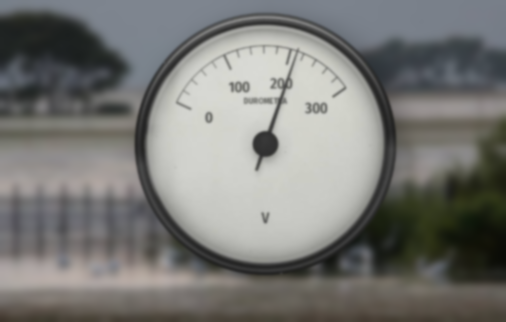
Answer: 210 V
